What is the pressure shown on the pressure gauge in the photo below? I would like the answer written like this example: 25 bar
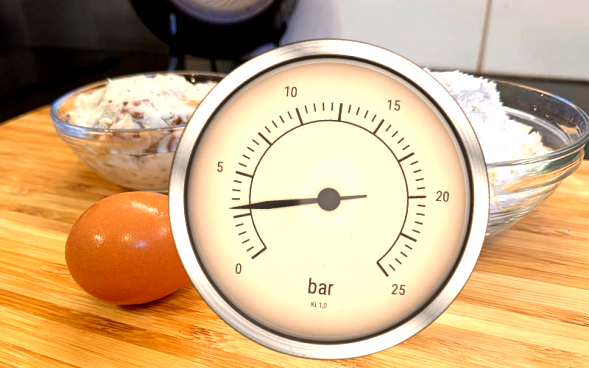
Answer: 3 bar
